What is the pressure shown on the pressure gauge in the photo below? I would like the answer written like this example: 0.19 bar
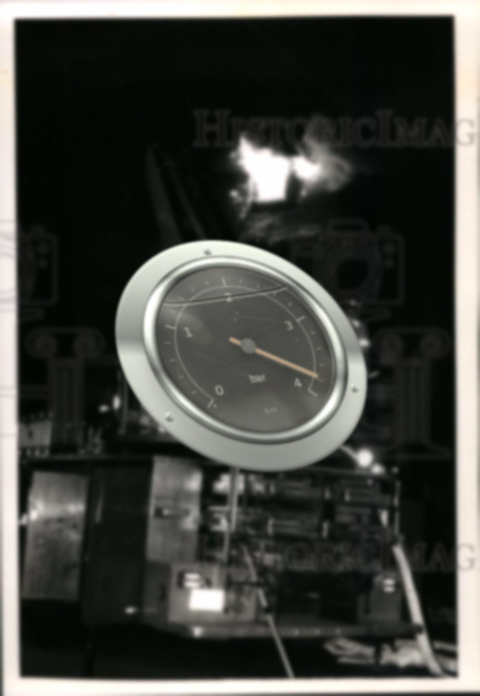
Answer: 3.8 bar
